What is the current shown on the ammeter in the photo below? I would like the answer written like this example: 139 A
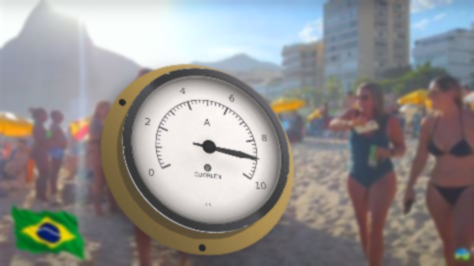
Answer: 9 A
